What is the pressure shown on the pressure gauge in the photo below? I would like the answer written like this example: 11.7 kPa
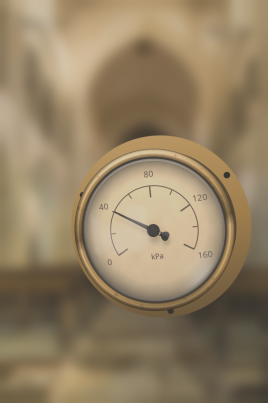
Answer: 40 kPa
